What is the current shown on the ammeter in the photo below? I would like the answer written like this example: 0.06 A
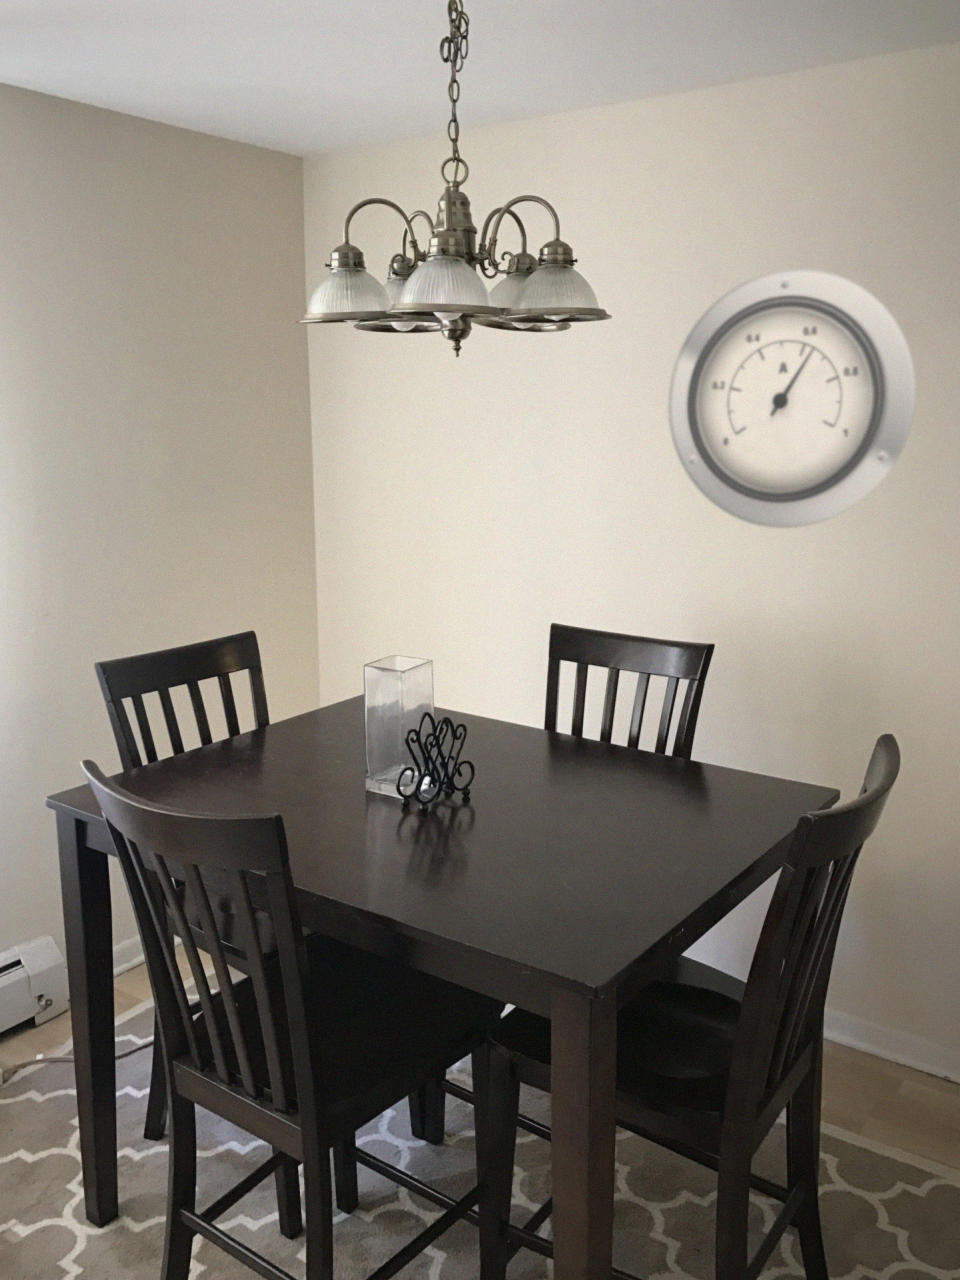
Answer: 0.65 A
